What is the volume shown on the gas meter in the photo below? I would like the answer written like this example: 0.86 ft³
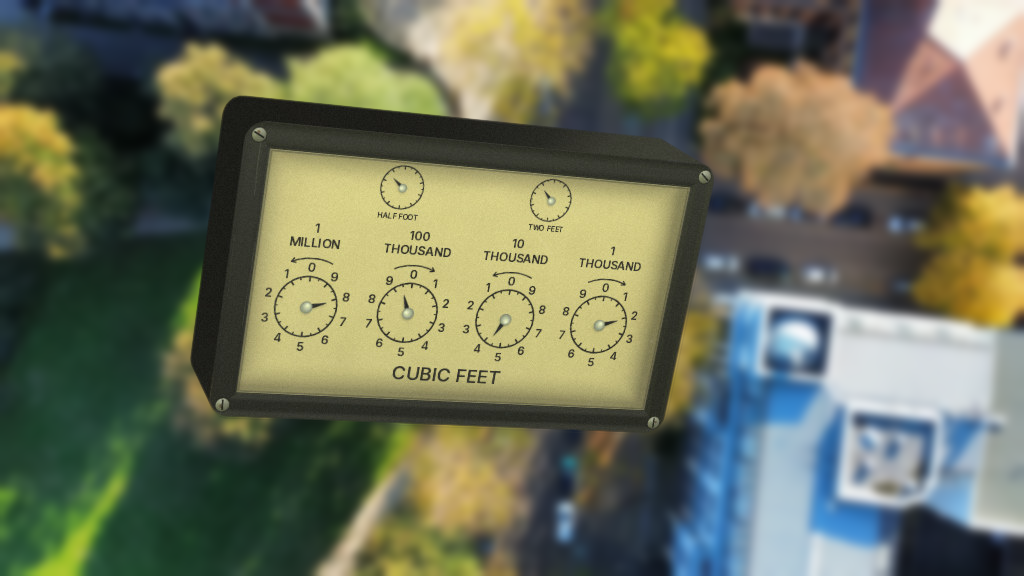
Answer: 794200 ft³
